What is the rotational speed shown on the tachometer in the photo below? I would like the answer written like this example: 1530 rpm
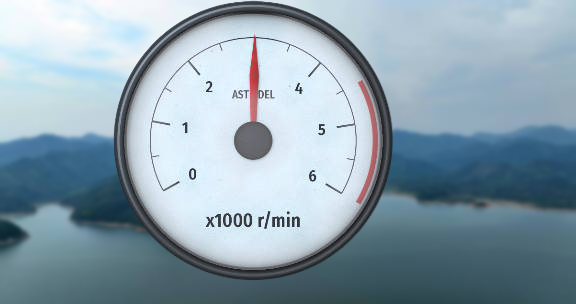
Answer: 3000 rpm
